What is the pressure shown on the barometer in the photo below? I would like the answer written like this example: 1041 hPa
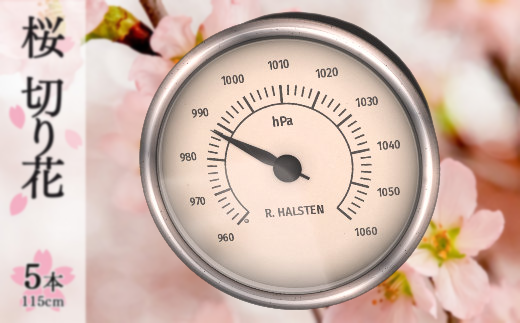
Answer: 988 hPa
